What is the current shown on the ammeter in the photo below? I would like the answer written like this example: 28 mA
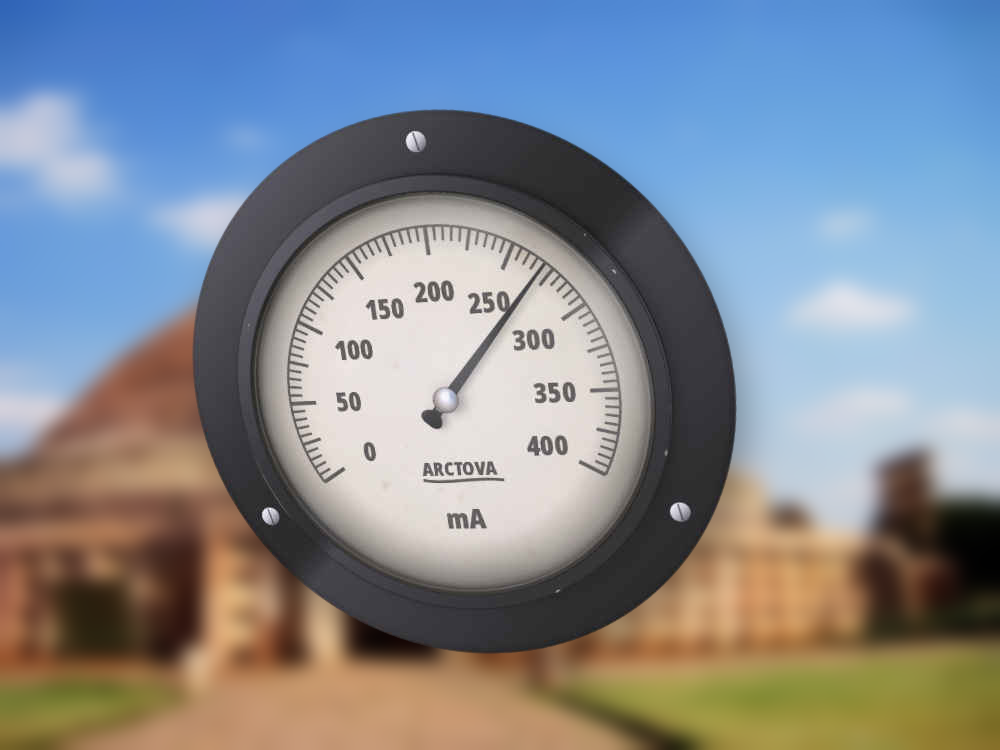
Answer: 270 mA
